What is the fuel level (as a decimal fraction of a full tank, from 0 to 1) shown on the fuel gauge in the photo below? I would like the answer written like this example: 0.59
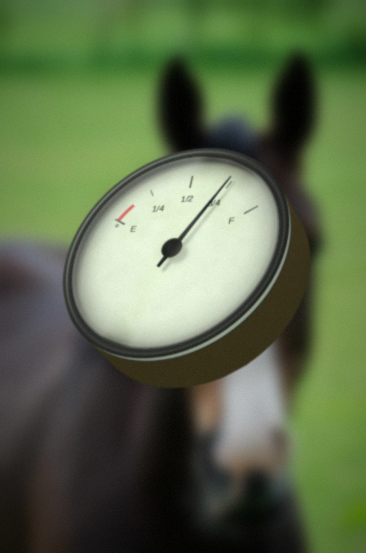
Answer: 0.75
